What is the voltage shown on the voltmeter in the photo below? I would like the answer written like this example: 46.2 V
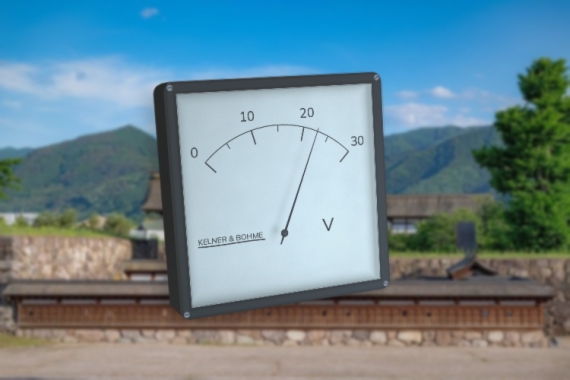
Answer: 22.5 V
